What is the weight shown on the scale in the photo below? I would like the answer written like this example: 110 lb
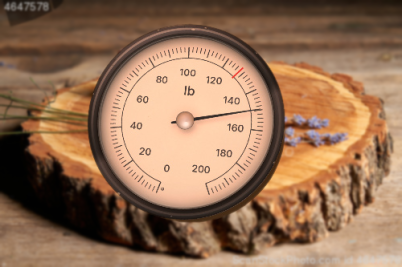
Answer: 150 lb
